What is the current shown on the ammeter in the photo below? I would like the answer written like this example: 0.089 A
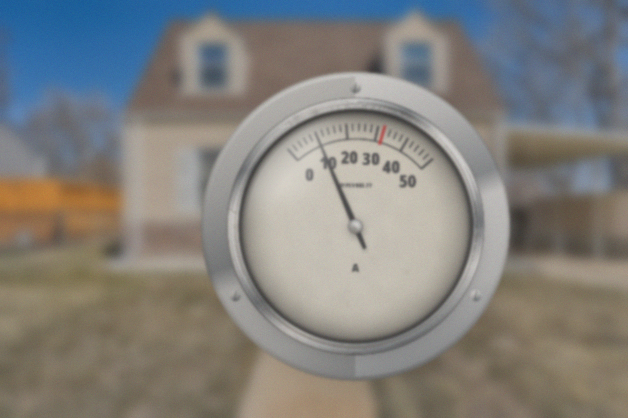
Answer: 10 A
